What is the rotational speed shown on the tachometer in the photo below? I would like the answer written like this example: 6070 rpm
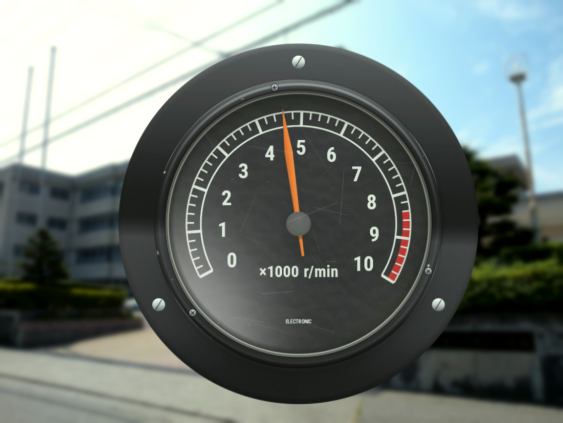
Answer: 4600 rpm
